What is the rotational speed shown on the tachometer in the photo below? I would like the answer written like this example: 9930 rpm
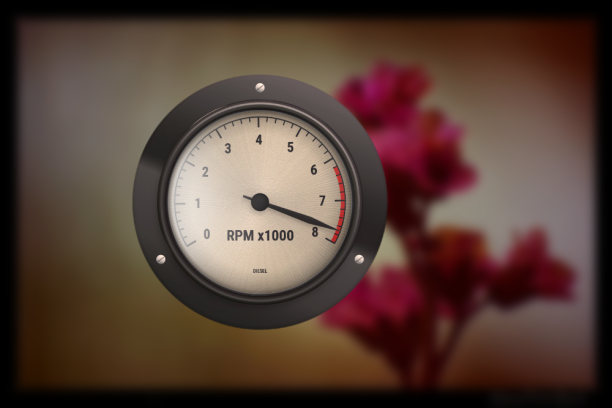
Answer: 7700 rpm
